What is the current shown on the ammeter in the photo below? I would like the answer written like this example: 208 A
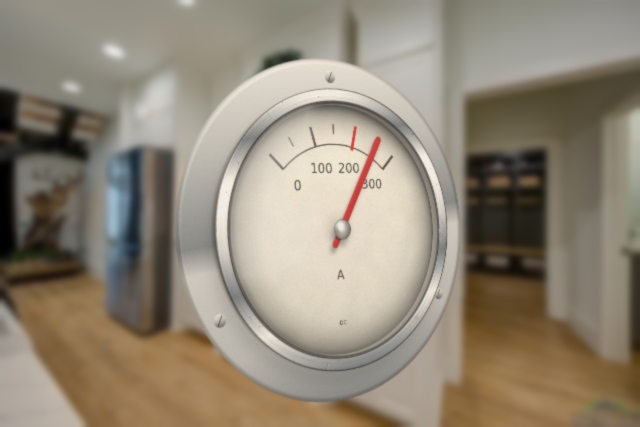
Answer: 250 A
